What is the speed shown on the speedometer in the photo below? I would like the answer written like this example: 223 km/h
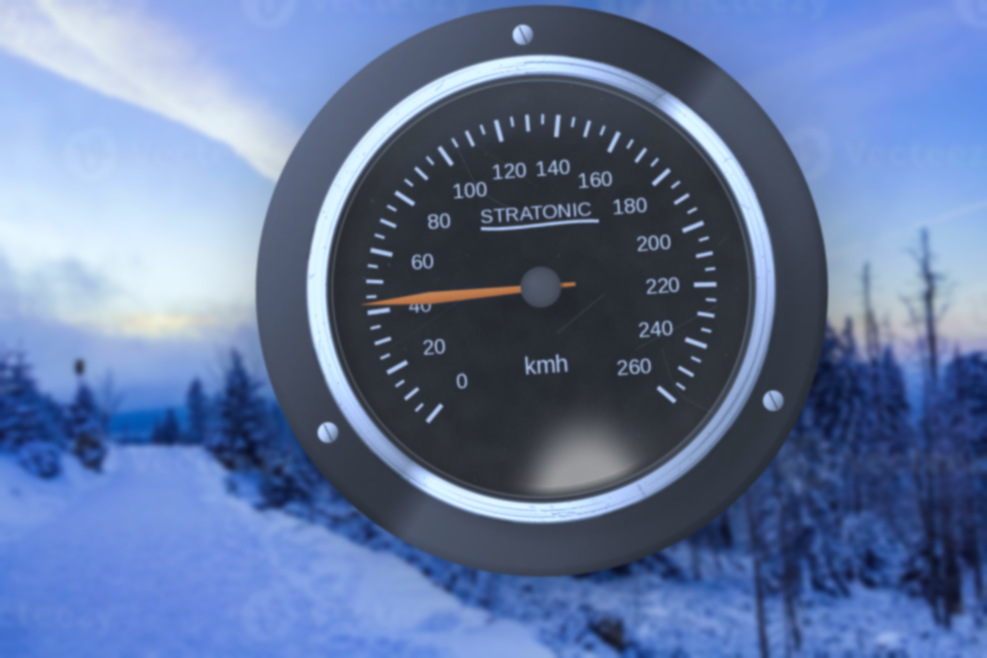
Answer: 42.5 km/h
